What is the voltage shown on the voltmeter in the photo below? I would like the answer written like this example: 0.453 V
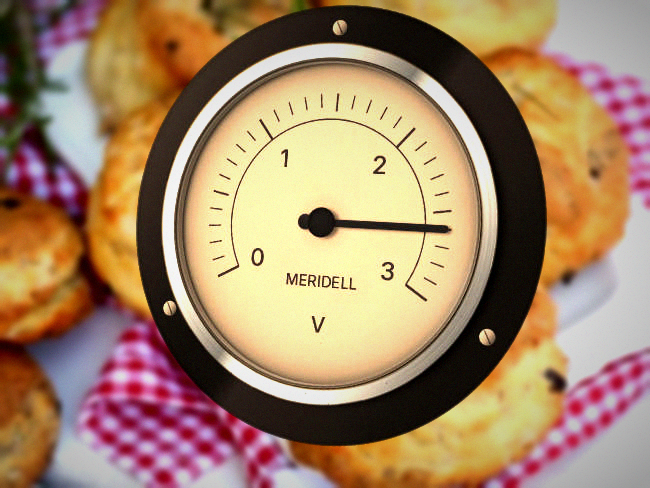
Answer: 2.6 V
